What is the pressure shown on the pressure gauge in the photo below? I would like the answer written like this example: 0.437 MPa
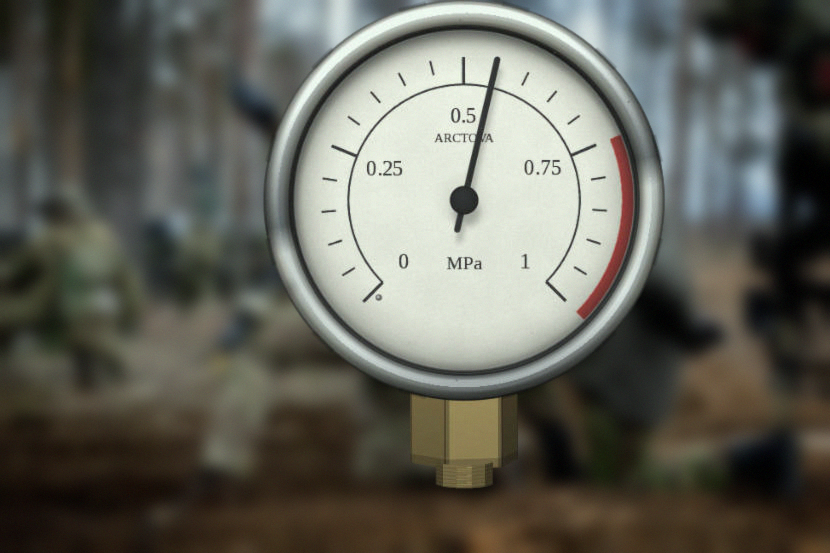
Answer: 0.55 MPa
